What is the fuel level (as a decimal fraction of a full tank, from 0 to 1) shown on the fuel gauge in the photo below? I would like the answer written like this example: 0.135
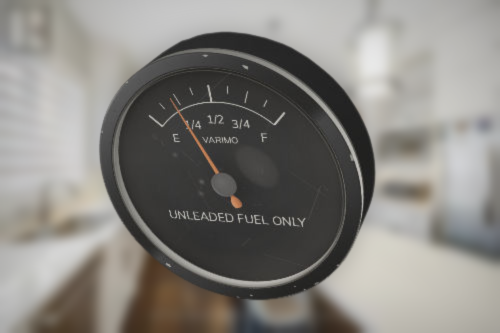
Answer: 0.25
